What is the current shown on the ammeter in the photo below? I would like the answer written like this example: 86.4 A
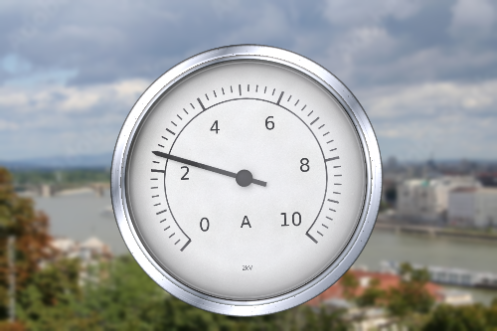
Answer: 2.4 A
